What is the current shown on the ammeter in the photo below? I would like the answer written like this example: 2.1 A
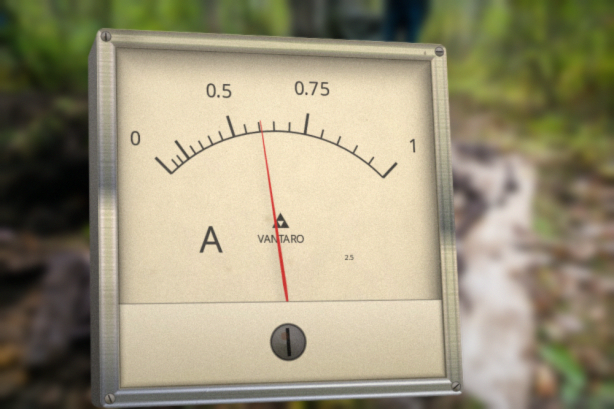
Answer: 0.6 A
